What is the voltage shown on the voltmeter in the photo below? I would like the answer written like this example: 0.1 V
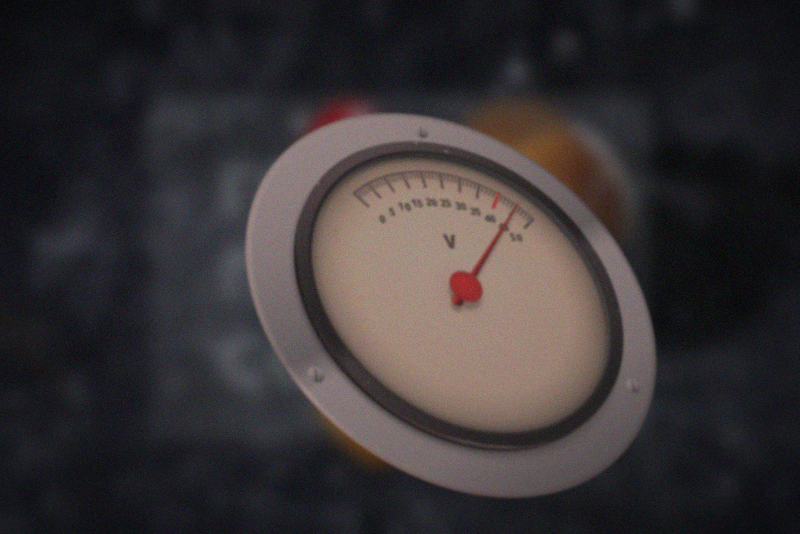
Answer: 45 V
